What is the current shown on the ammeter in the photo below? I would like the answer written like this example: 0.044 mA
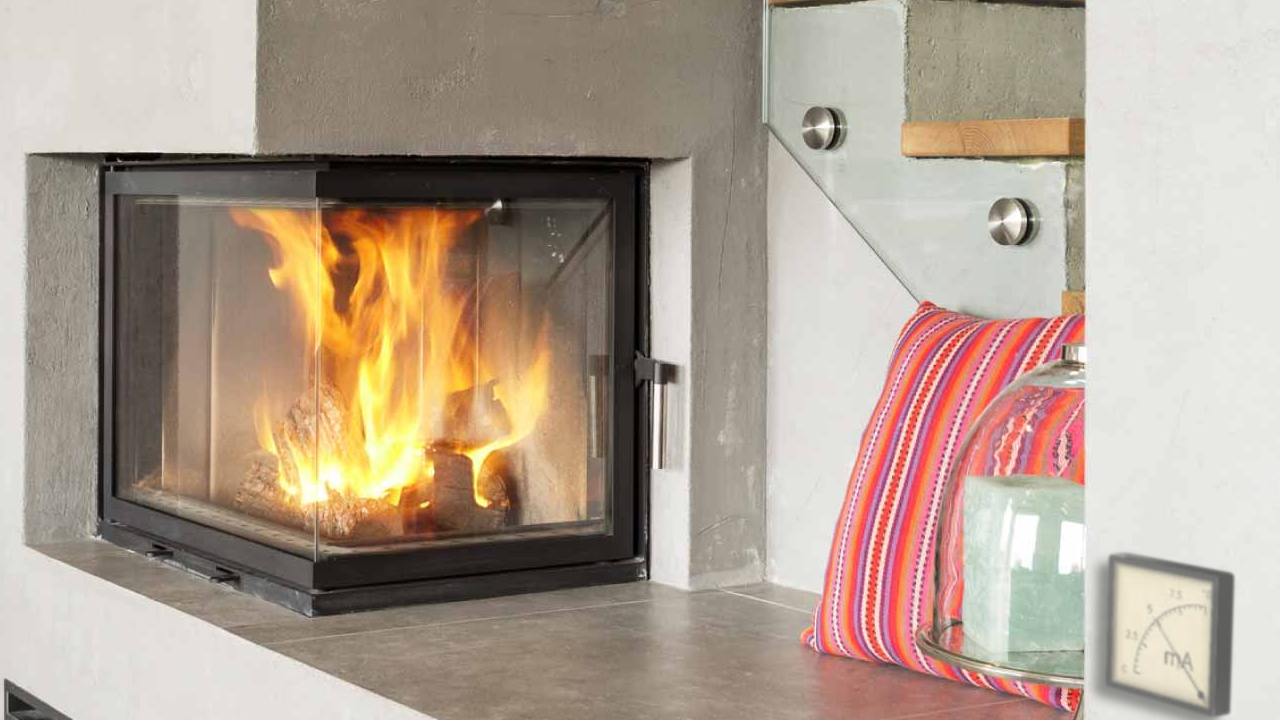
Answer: 5 mA
